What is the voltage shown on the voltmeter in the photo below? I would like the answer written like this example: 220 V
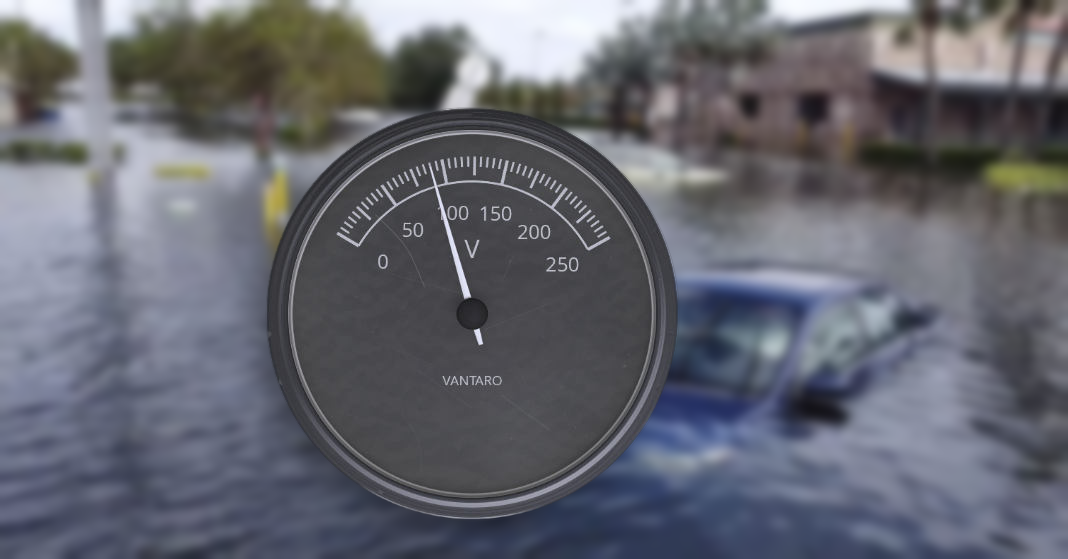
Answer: 90 V
